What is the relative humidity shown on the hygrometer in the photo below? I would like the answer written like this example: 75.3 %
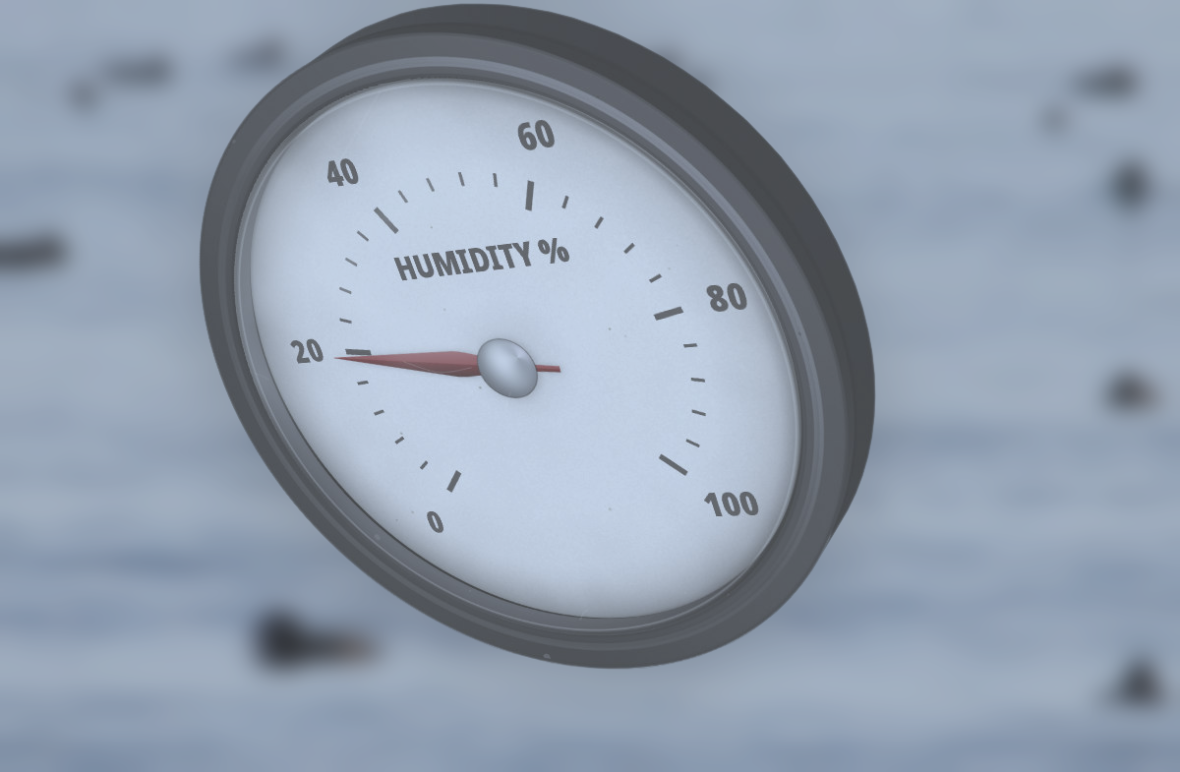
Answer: 20 %
